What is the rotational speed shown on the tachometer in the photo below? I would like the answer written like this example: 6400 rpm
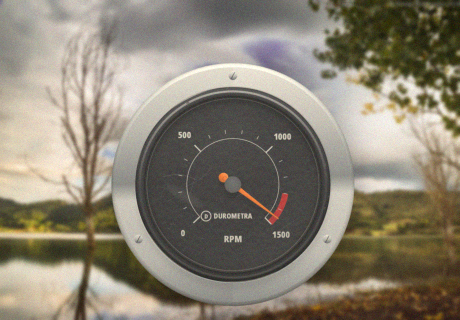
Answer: 1450 rpm
